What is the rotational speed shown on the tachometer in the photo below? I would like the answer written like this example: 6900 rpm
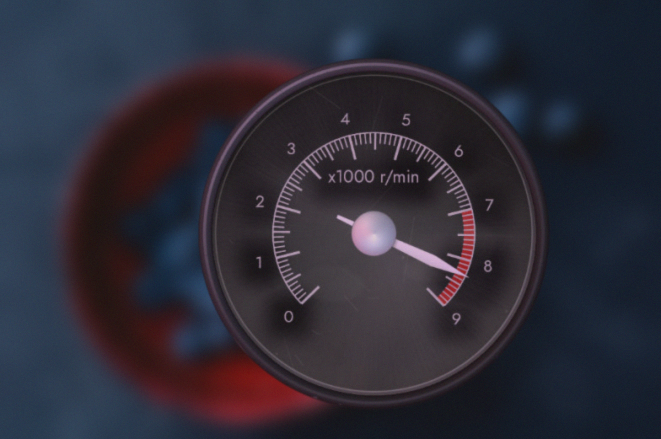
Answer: 8300 rpm
